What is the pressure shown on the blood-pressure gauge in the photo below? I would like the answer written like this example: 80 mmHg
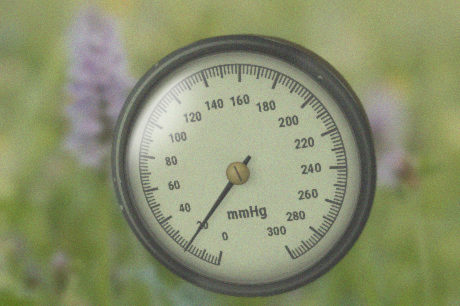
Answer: 20 mmHg
